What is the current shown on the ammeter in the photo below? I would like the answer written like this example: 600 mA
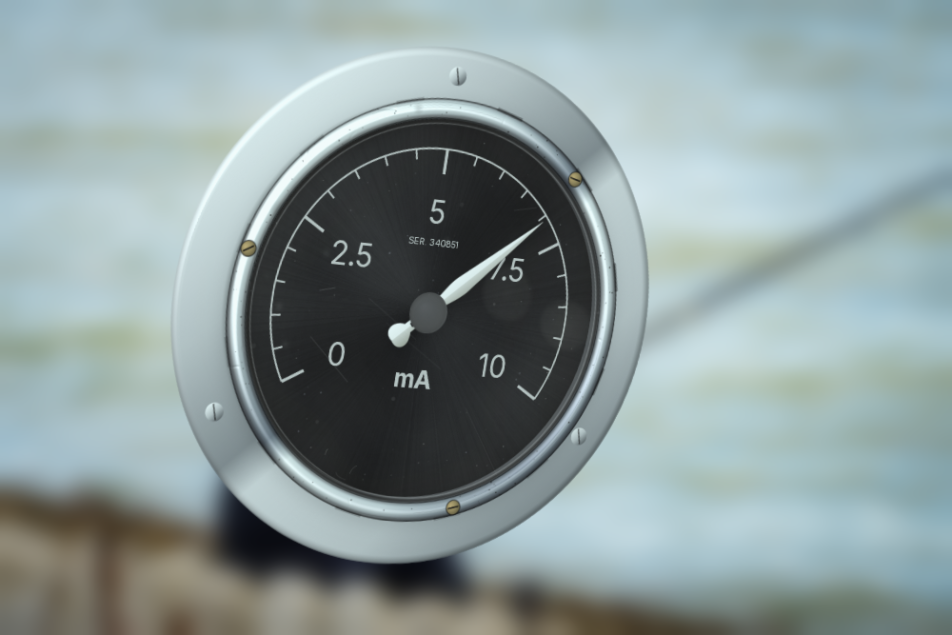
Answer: 7 mA
